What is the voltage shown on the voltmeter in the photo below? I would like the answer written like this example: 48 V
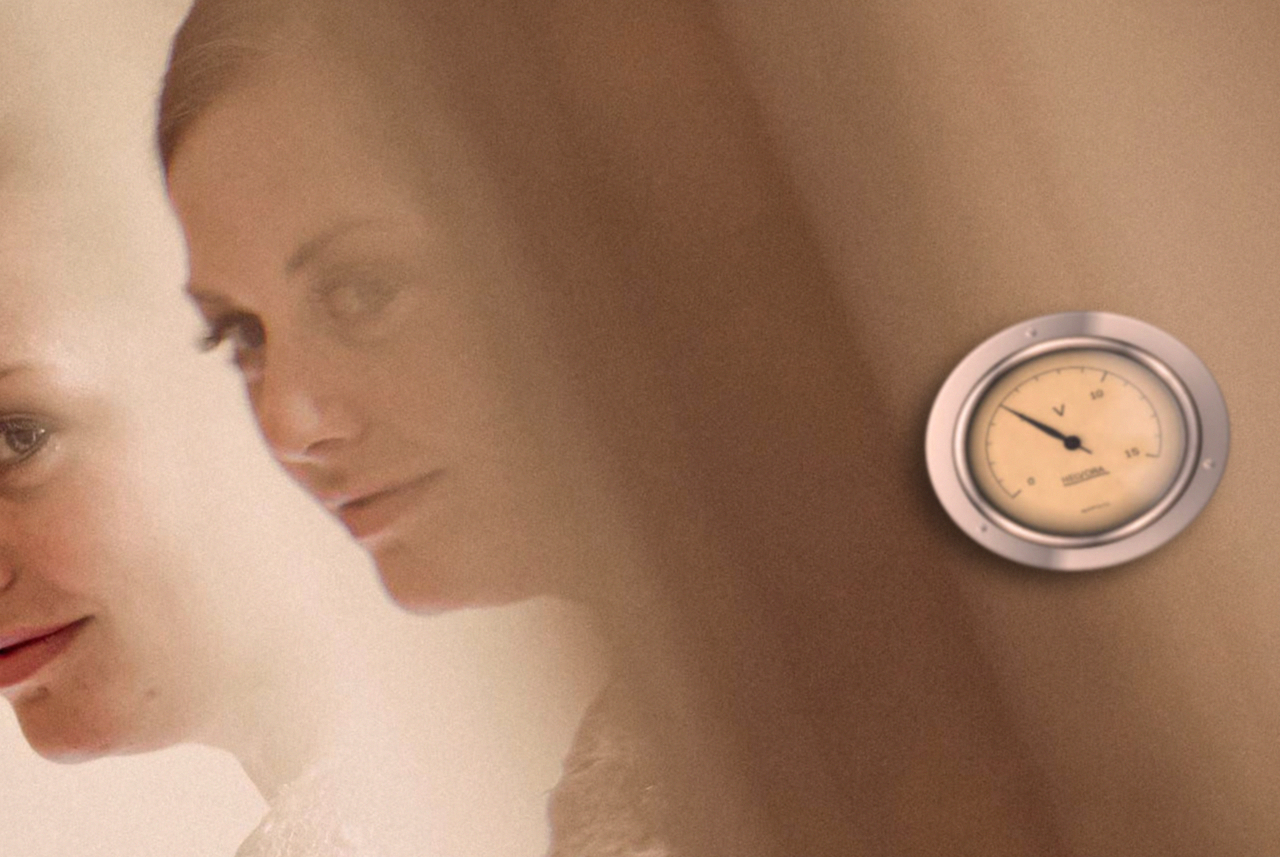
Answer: 5 V
